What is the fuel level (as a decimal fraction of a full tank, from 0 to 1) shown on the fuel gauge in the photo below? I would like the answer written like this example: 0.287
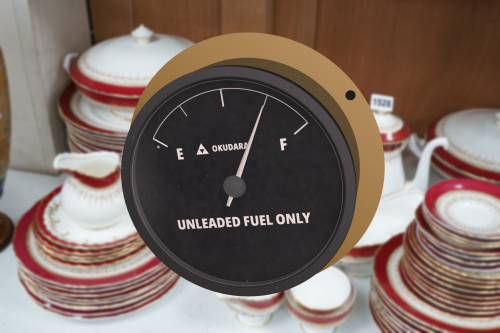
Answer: 0.75
